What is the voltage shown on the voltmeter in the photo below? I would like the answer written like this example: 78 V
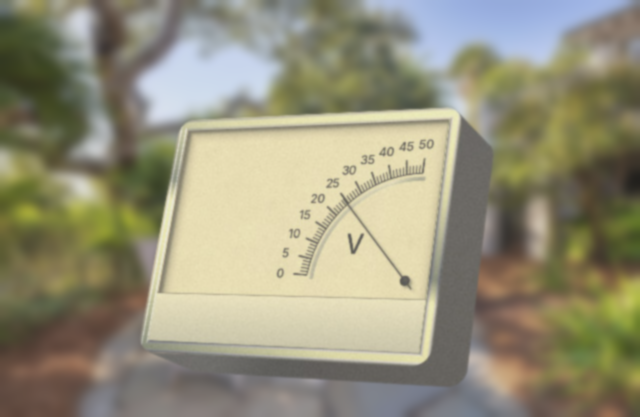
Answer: 25 V
